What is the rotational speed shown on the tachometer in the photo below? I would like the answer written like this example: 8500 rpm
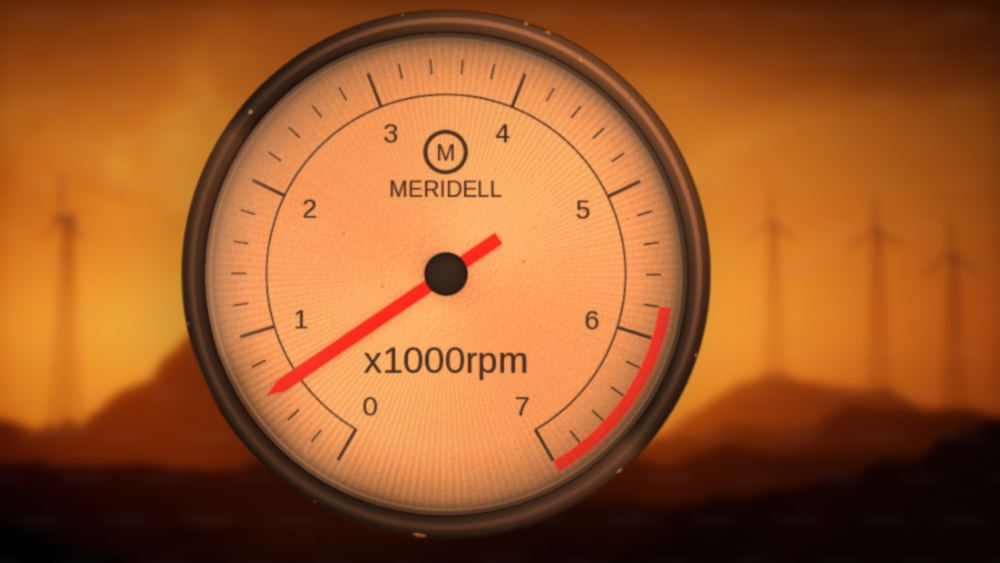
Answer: 600 rpm
